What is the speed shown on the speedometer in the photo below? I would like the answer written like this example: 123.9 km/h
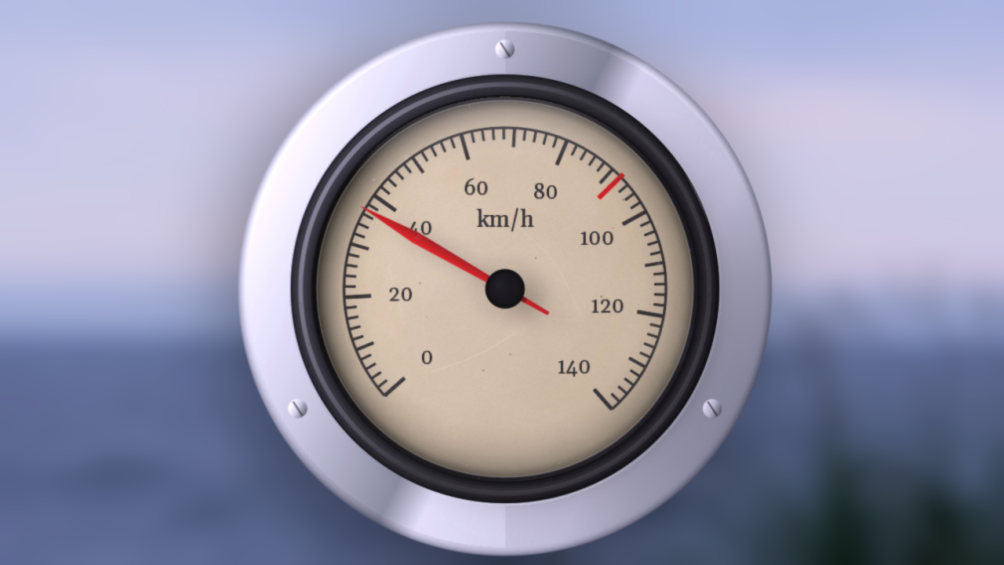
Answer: 37 km/h
